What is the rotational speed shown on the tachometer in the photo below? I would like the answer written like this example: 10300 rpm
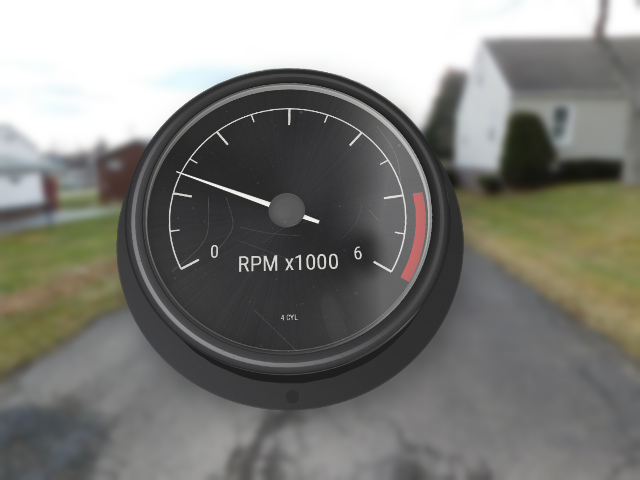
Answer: 1250 rpm
